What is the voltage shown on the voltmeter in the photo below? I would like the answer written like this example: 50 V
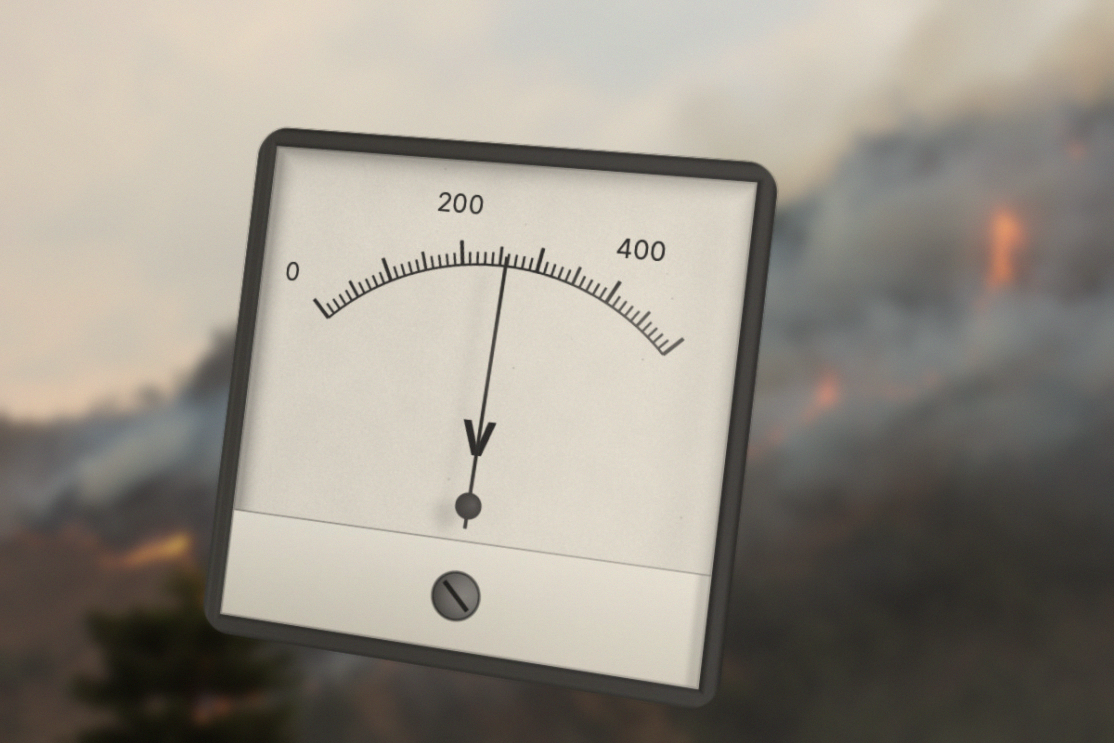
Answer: 260 V
